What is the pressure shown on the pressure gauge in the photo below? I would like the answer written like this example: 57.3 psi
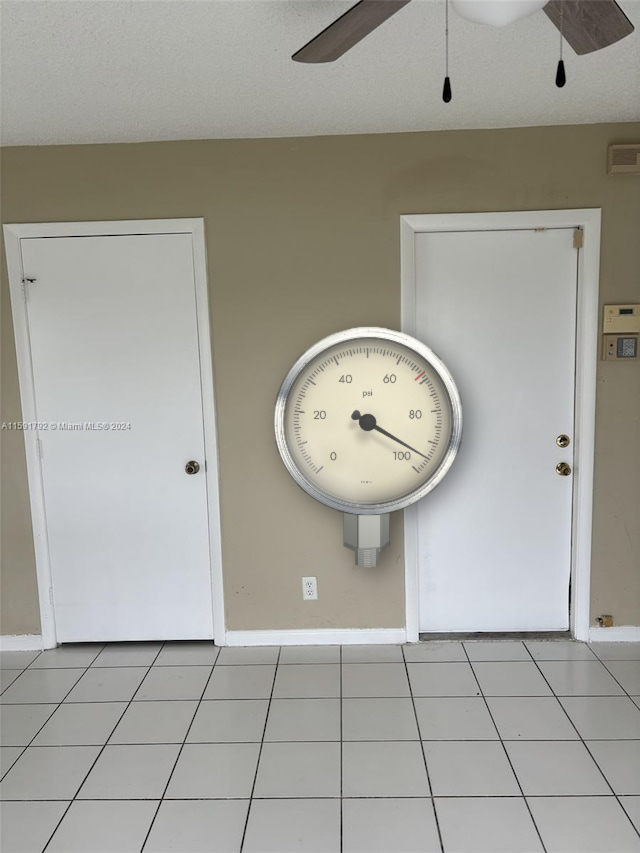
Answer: 95 psi
